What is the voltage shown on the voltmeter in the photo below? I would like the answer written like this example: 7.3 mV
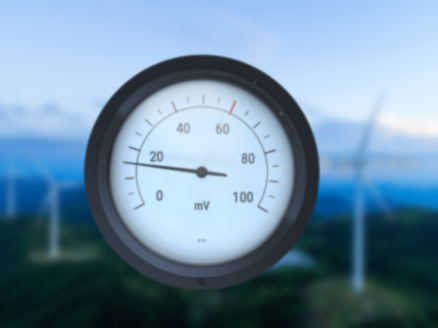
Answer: 15 mV
